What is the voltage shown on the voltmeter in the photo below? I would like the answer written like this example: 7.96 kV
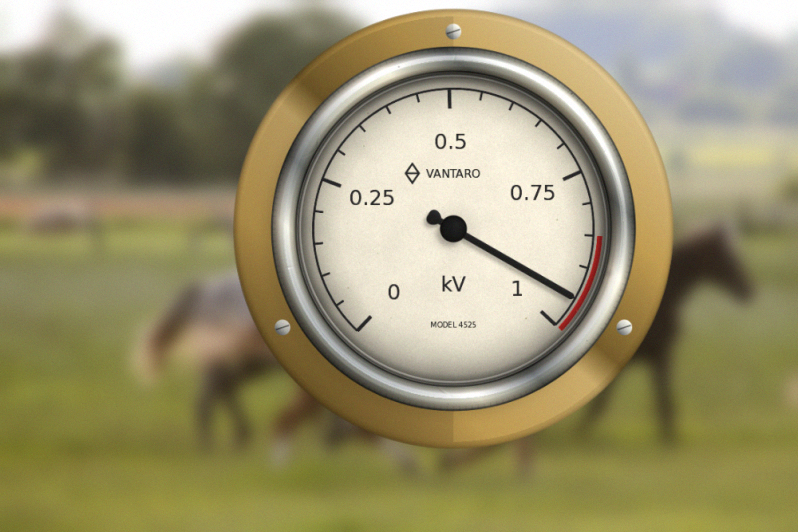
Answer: 0.95 kV
